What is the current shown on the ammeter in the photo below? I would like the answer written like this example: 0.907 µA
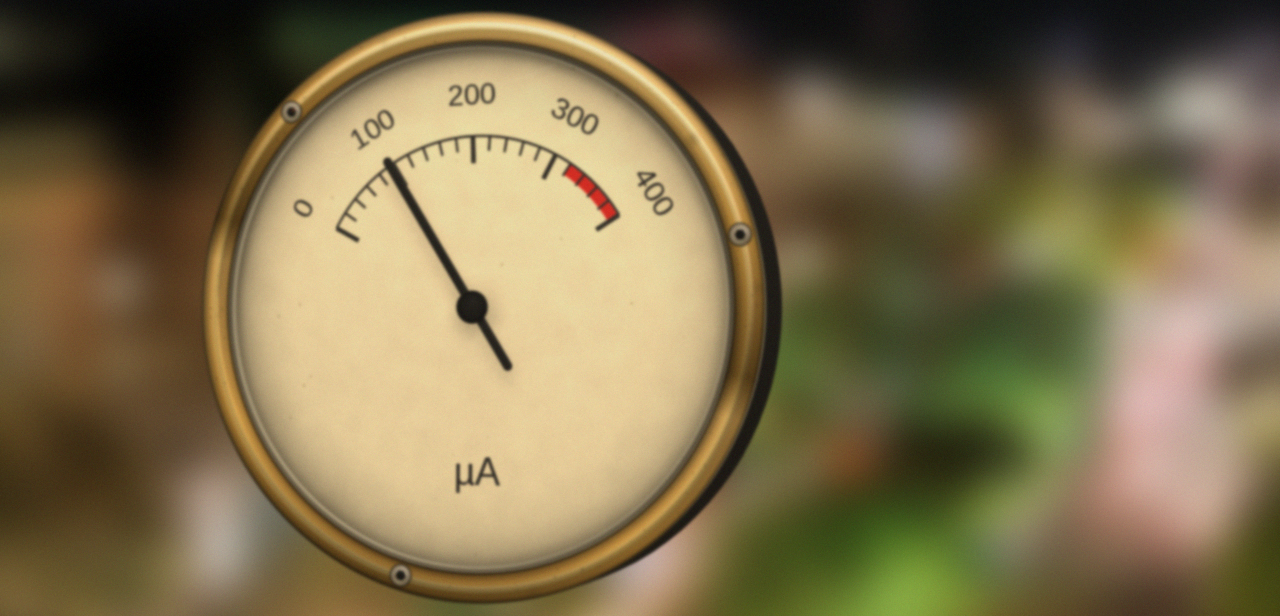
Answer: 100 µA
